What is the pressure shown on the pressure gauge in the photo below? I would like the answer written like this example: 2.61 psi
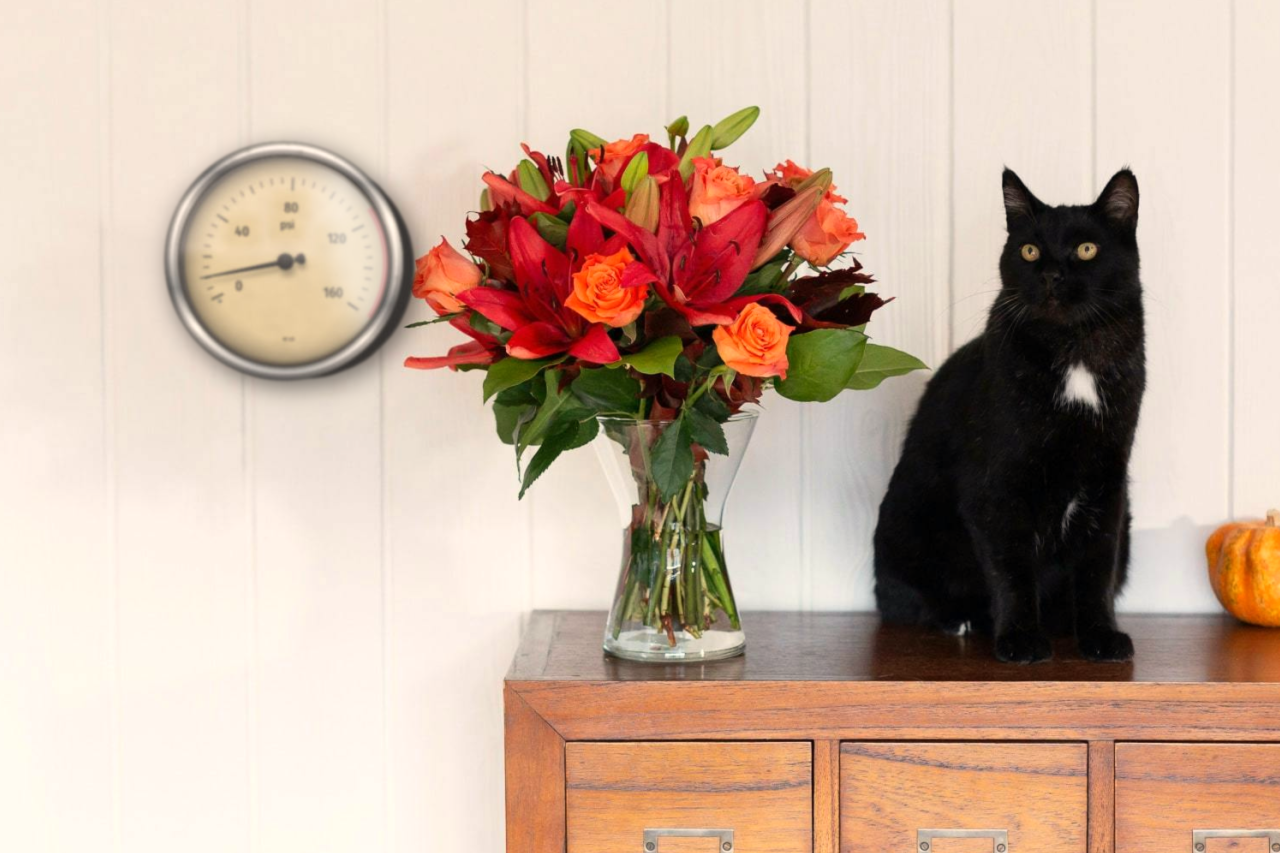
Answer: 10 psi
